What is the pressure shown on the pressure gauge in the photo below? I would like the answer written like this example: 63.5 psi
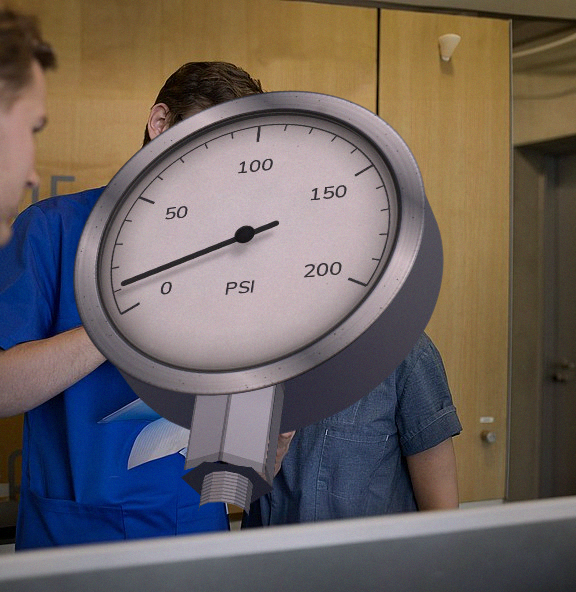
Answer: 10 psi
